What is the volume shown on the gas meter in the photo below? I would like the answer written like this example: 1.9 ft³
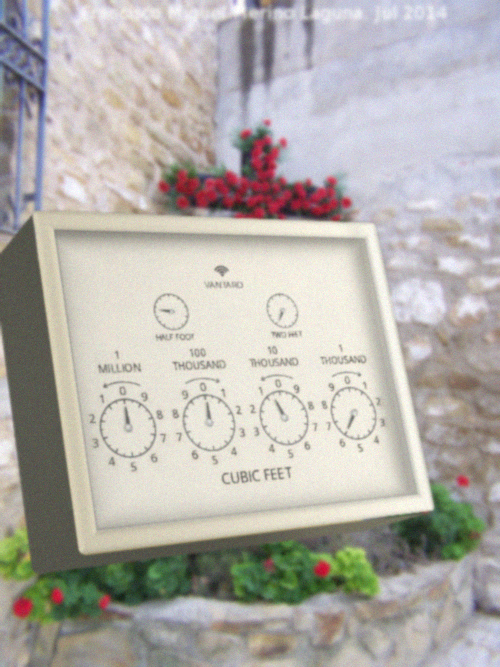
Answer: 600 ft³
